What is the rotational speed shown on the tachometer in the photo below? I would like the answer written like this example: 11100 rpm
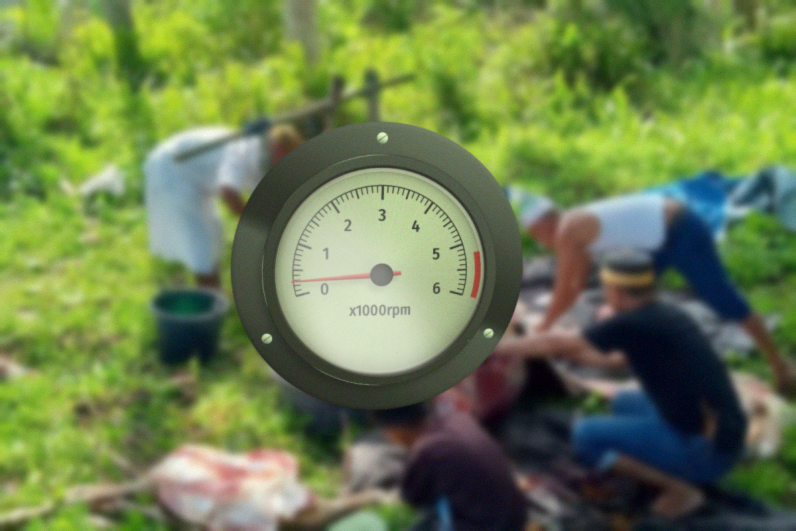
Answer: 300 rpm
